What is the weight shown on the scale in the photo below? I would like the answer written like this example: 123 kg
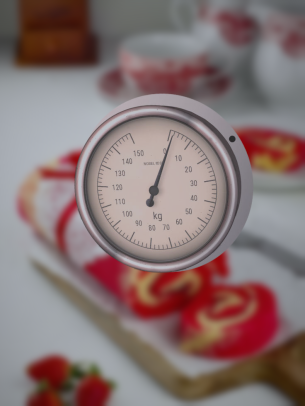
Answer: 2 kg
